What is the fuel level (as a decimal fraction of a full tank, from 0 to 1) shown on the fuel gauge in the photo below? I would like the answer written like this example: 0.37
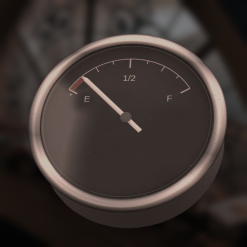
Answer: 0.125
